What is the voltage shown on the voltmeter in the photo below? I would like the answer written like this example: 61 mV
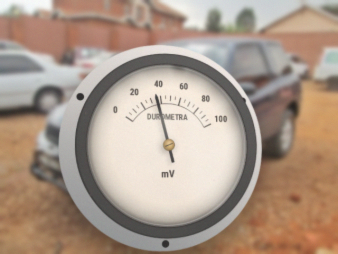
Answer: 35 mV
